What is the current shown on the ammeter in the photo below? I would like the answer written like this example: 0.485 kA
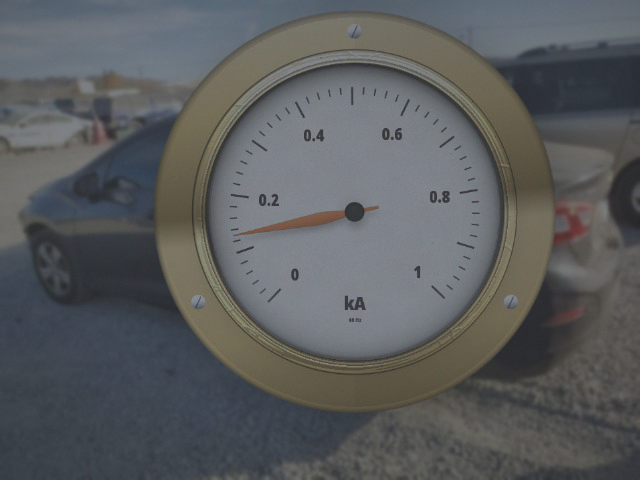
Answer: 0.13 kA
